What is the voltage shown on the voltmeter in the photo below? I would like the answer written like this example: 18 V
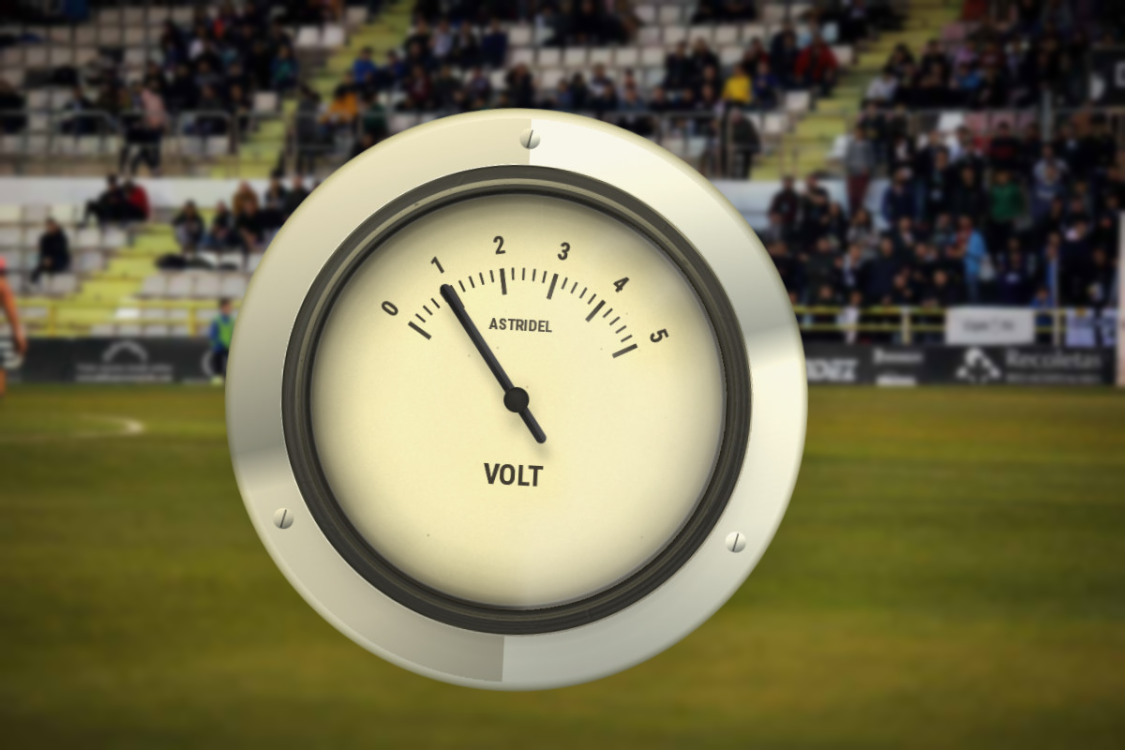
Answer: 0.9 V
